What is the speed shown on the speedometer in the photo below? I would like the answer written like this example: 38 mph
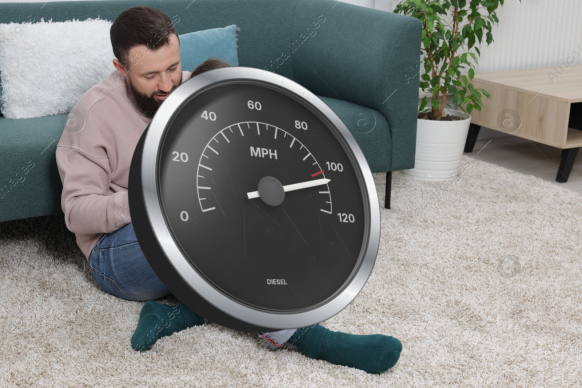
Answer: 105 mph
